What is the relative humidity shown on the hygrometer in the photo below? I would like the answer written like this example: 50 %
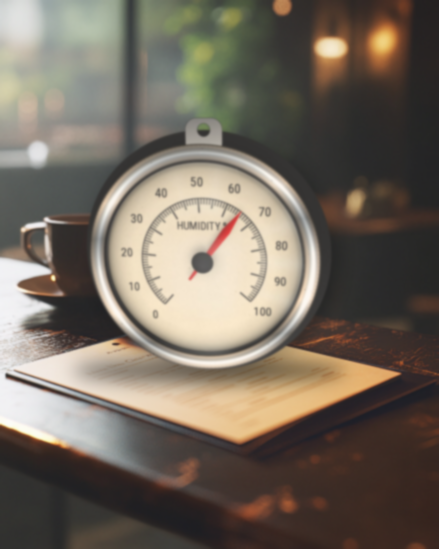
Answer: 65 %
